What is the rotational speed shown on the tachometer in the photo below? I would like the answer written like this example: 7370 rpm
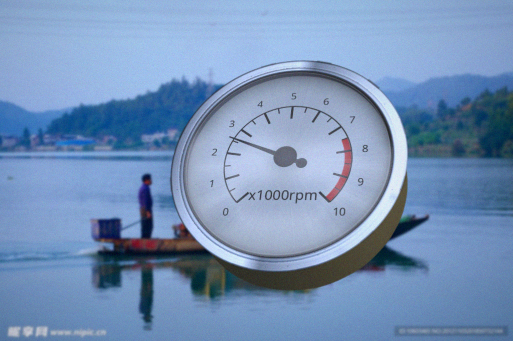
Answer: 2500 rpm
